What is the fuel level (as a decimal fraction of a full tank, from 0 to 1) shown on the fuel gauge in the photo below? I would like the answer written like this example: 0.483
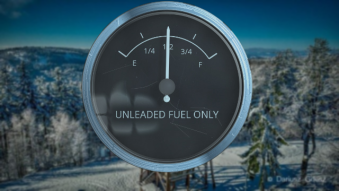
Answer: 0.5
